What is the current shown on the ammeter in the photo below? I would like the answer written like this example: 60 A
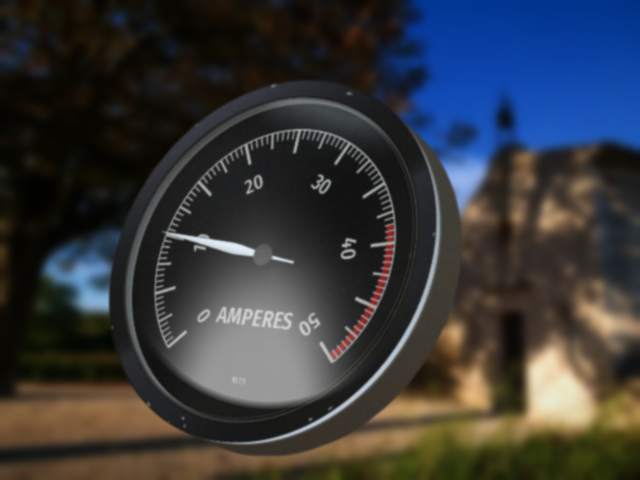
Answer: 10 A
